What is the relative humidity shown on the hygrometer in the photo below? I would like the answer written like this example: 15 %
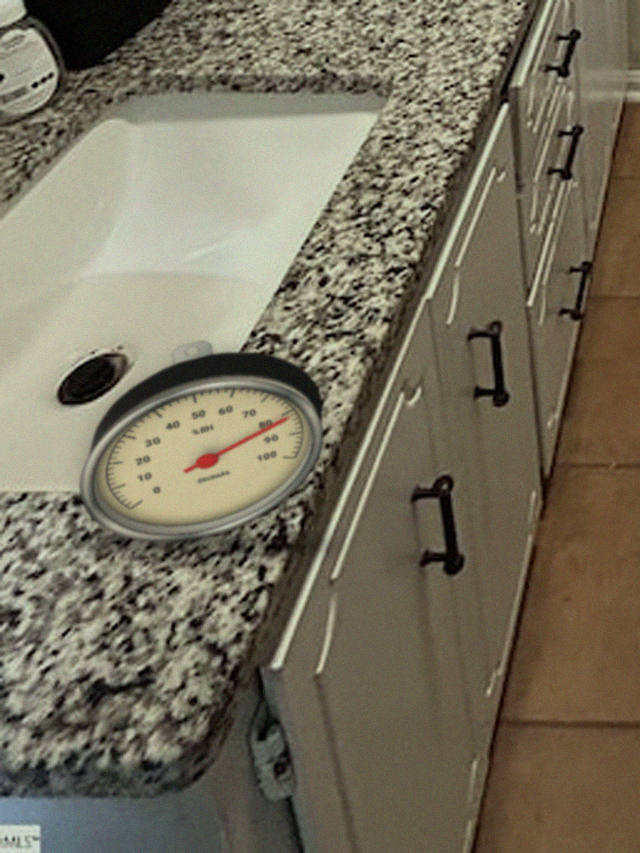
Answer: 80 %
